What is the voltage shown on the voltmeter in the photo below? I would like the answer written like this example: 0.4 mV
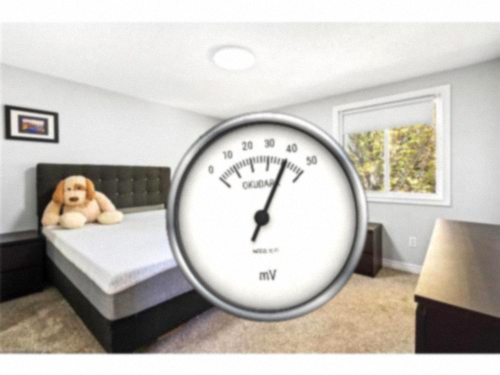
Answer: 40 mV
